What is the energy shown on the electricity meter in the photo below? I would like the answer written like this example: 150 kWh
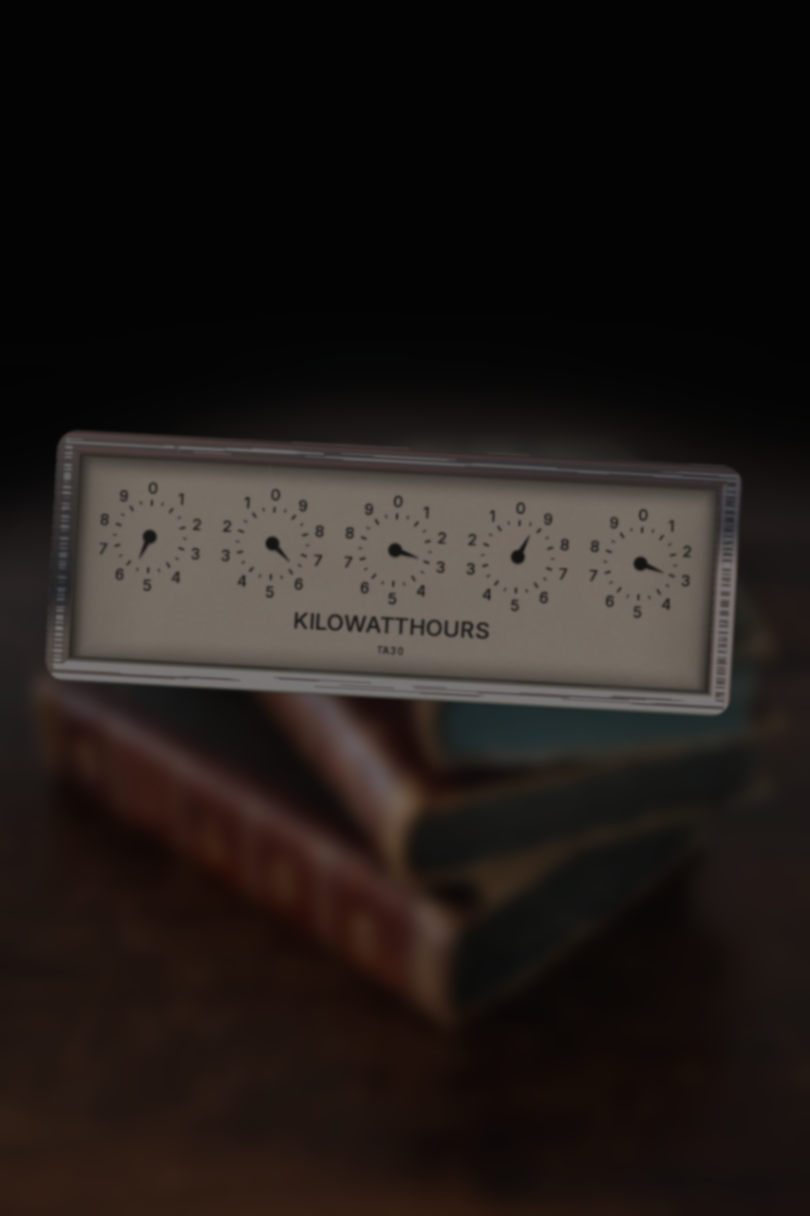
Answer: 56293 kWh
